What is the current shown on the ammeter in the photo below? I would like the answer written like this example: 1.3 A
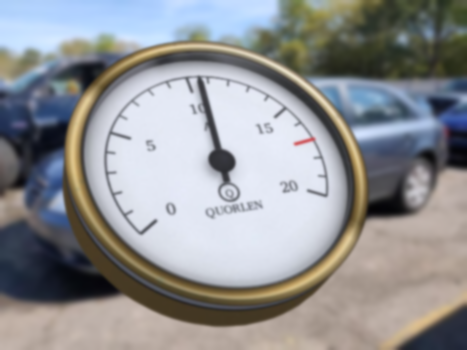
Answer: 10.5 A
